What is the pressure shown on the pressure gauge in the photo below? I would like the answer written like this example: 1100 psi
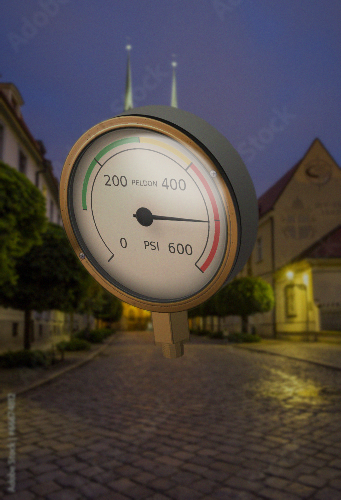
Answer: 500 psi
